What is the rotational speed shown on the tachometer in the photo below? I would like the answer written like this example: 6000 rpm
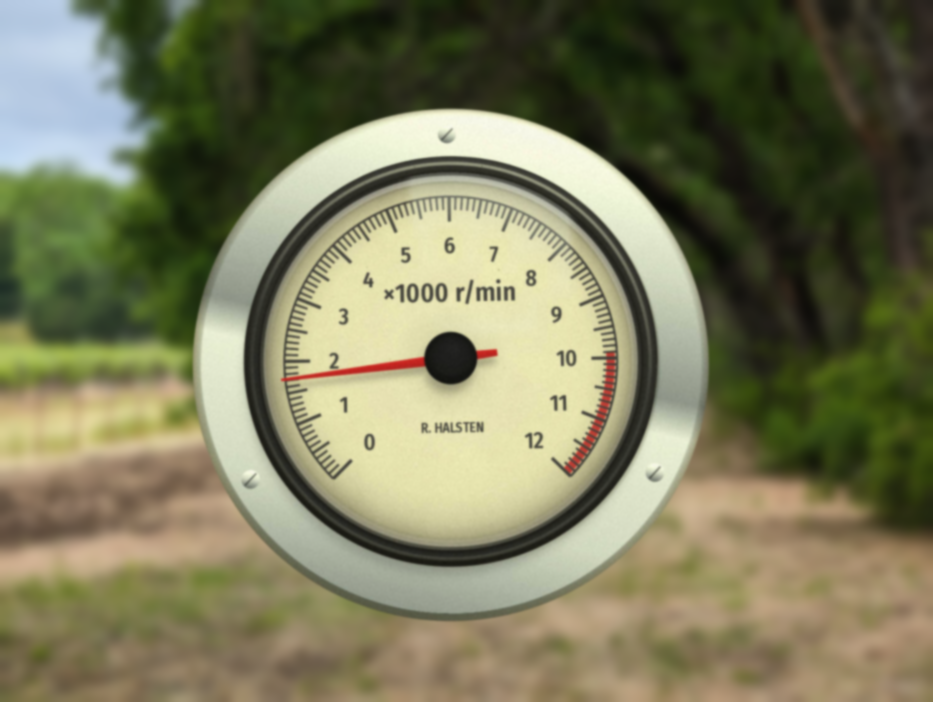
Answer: 1700 rpm
